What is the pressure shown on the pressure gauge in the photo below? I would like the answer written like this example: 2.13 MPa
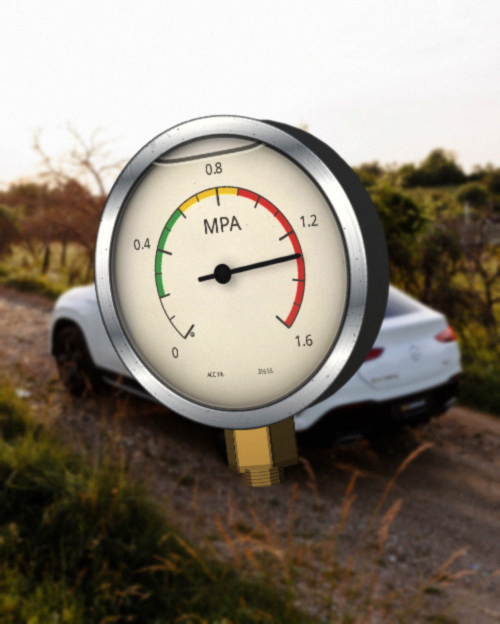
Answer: 1.3 MPa
